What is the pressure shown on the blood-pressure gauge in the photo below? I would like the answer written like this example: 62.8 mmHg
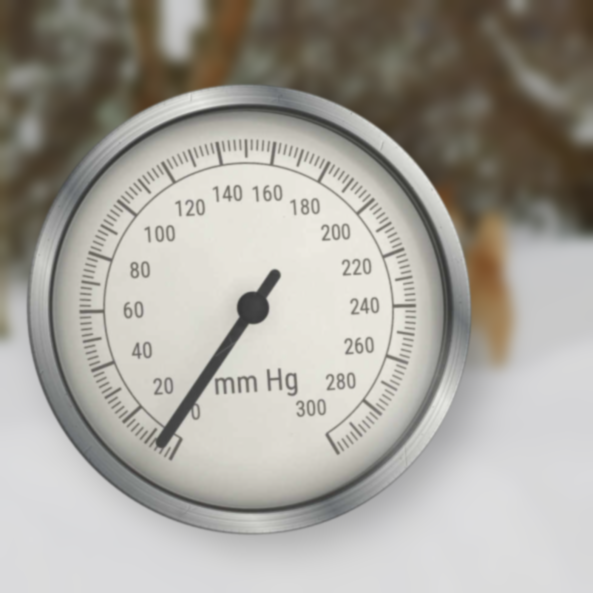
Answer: 6 mmHg
